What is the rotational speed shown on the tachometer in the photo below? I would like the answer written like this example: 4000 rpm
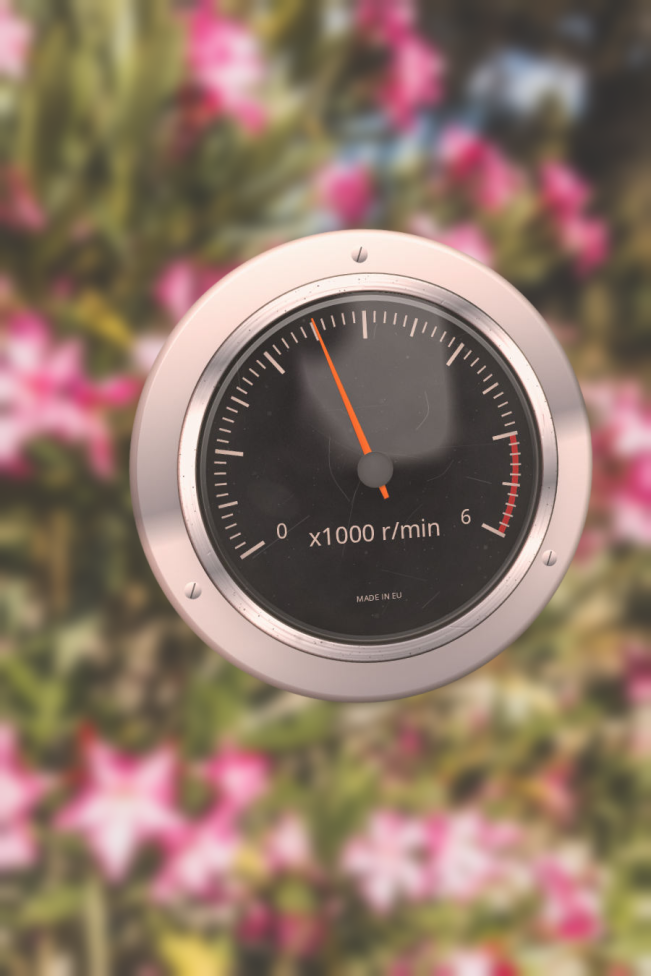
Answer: 2500 rpm
